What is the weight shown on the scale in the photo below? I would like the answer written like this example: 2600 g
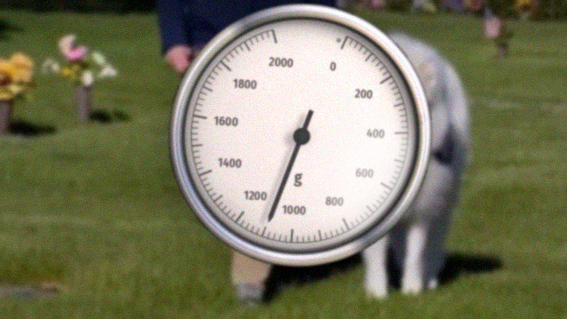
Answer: 1100 g
